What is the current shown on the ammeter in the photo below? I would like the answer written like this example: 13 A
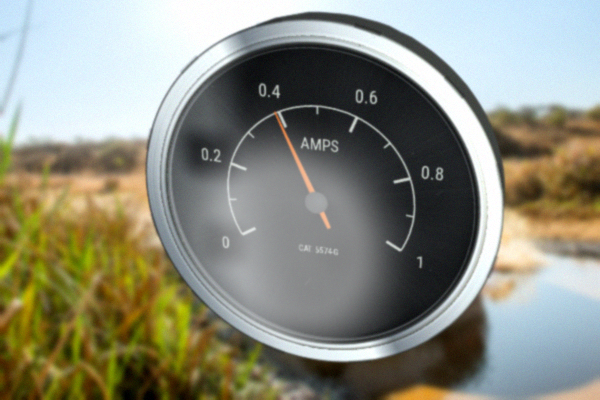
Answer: 0.4 A
